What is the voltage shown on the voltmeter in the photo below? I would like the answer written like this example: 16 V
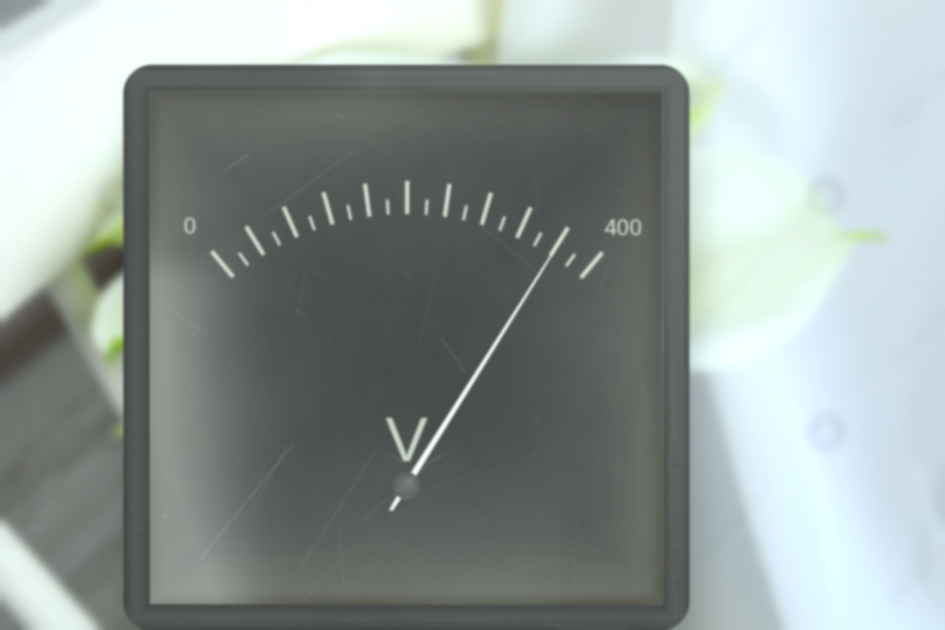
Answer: 360 V
